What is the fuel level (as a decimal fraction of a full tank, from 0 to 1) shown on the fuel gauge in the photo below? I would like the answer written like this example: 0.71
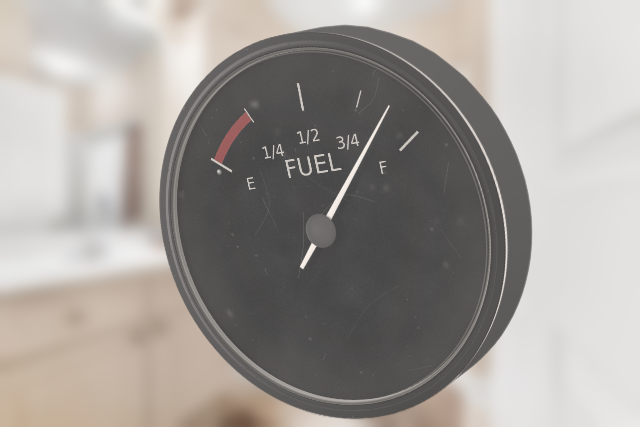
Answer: 0.875
